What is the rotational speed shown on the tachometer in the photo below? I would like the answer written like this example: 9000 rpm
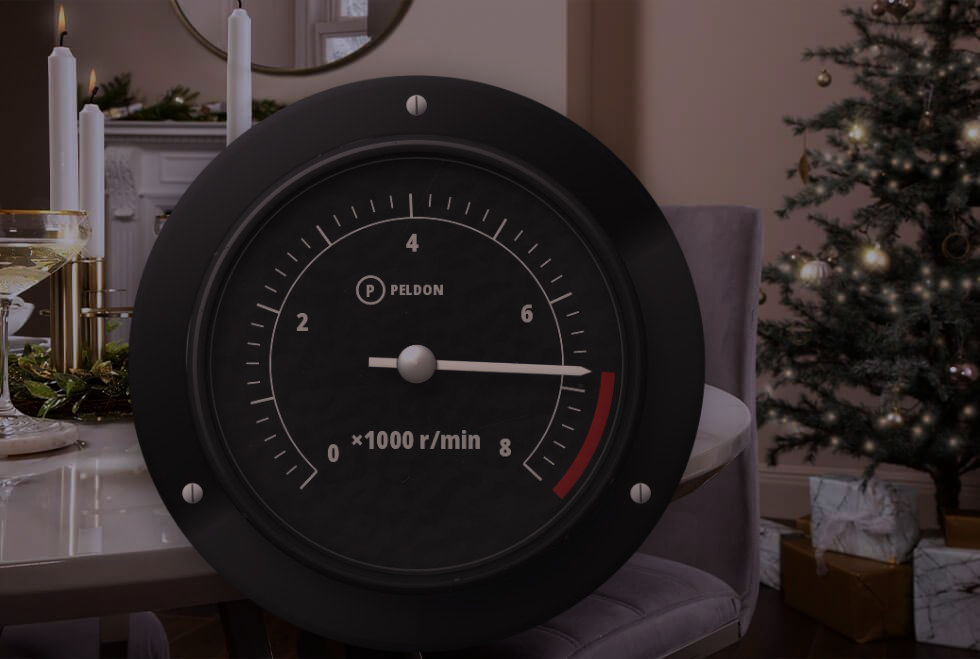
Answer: 6800 rpm
